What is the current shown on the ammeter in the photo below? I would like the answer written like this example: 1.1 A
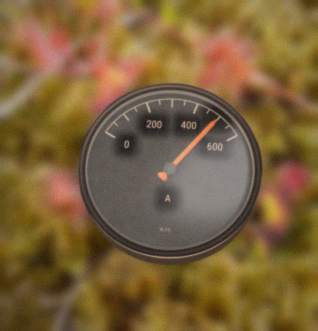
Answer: 500 A
